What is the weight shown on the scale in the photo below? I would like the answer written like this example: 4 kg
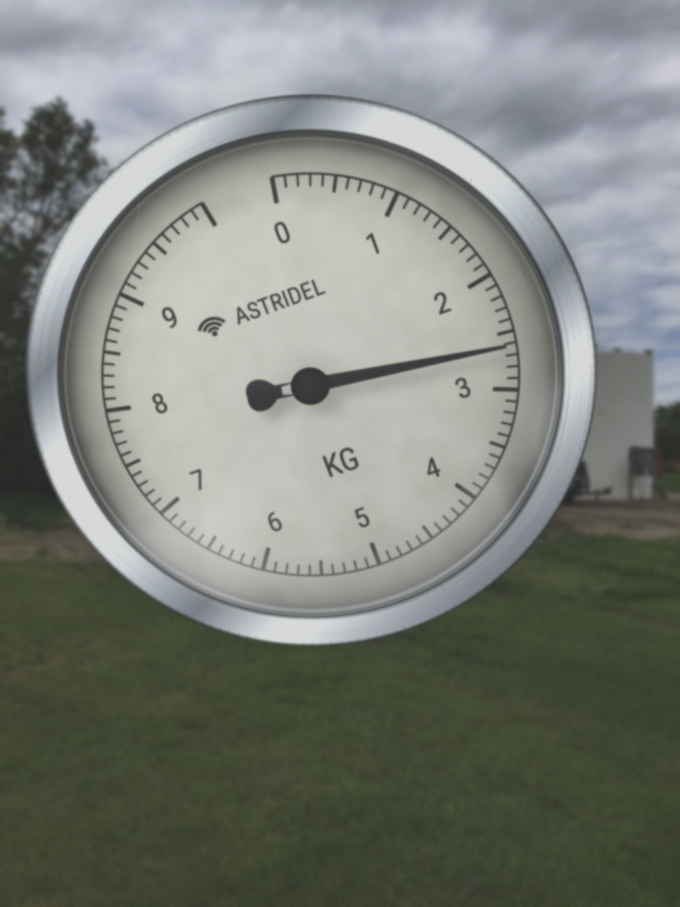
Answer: 2.6 kg
